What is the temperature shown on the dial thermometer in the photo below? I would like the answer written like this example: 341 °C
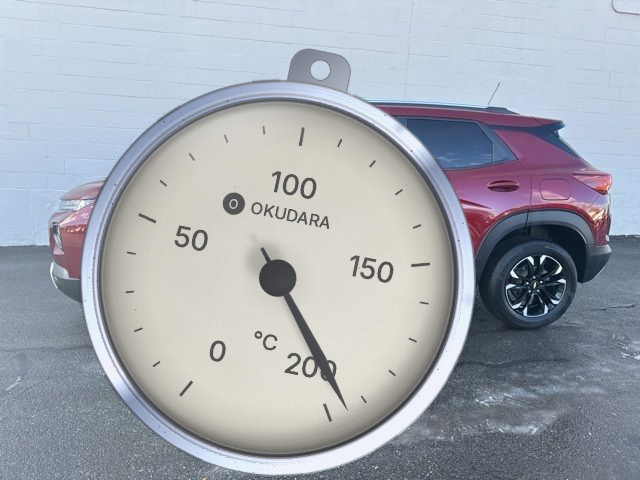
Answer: 195 °C
